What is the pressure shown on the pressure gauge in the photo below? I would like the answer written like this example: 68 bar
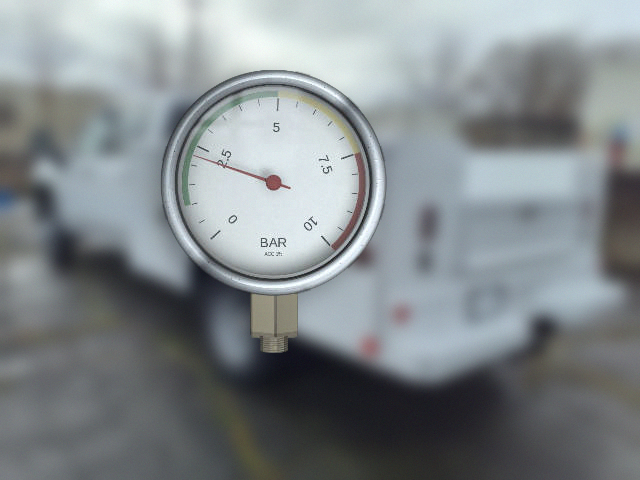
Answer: 2.25 bar
